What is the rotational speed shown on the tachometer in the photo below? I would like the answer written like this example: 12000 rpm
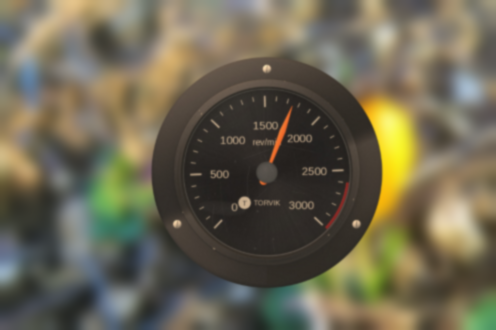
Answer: 1750 rpm
